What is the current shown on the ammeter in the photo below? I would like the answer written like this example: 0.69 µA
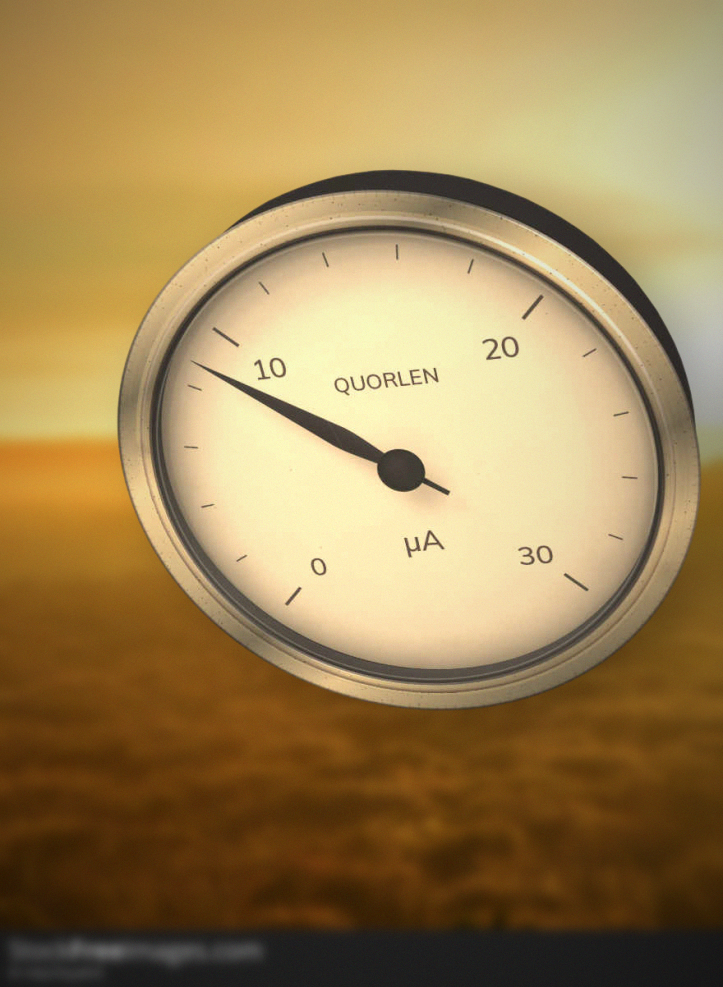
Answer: 9 µA
